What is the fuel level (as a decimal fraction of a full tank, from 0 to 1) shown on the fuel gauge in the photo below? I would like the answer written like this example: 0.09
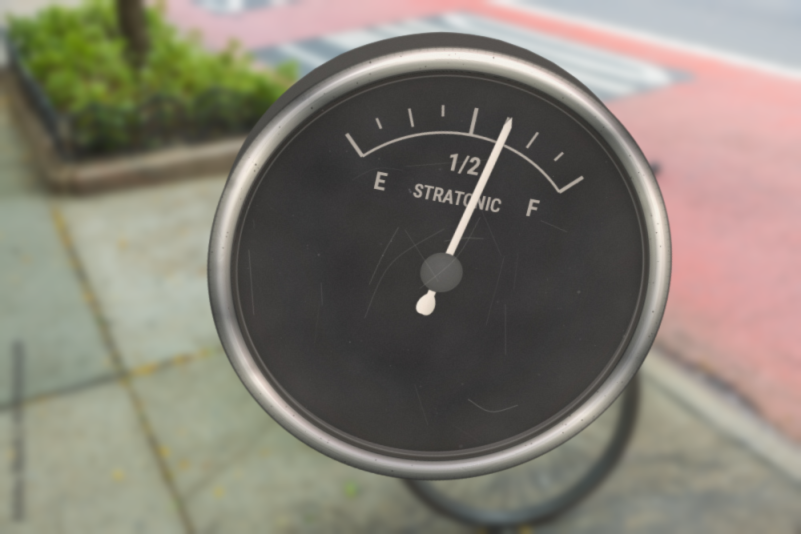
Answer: 0.625
